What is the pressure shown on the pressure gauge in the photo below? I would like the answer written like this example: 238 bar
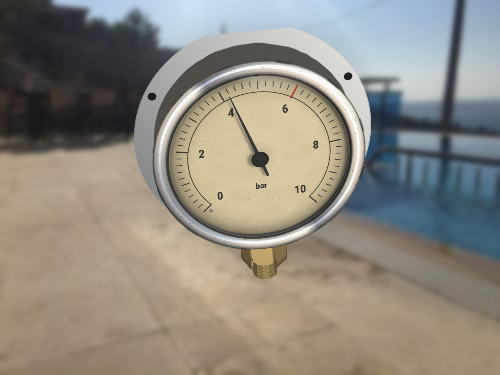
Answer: 4.2 bar
